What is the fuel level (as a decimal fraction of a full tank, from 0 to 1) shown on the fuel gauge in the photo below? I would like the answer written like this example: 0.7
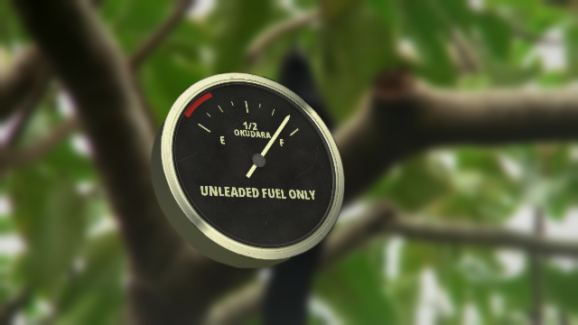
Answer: 0.875
